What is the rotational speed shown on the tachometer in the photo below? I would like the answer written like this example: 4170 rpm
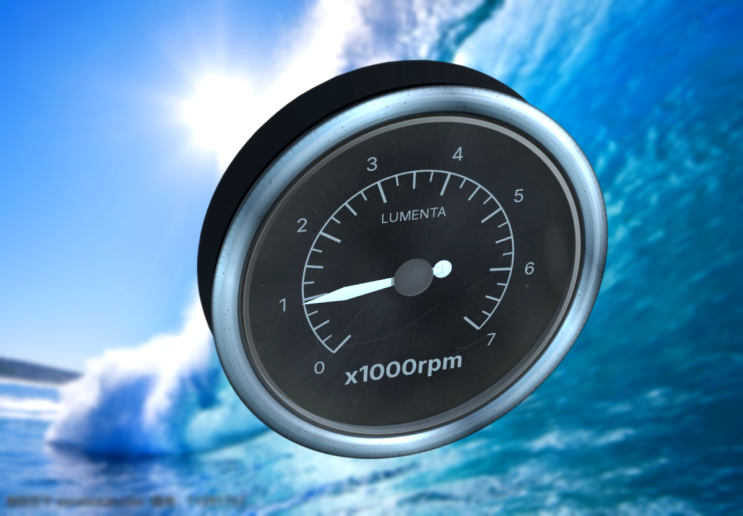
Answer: 1000 rpm
